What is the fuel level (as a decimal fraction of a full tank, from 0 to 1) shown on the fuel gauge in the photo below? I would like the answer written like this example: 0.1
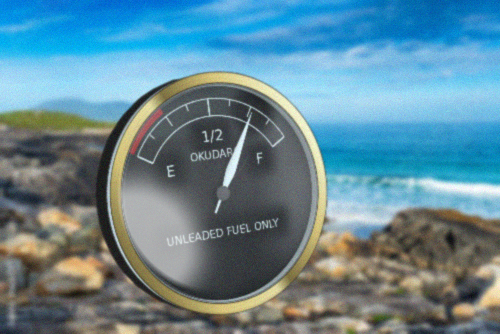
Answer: 0.75
